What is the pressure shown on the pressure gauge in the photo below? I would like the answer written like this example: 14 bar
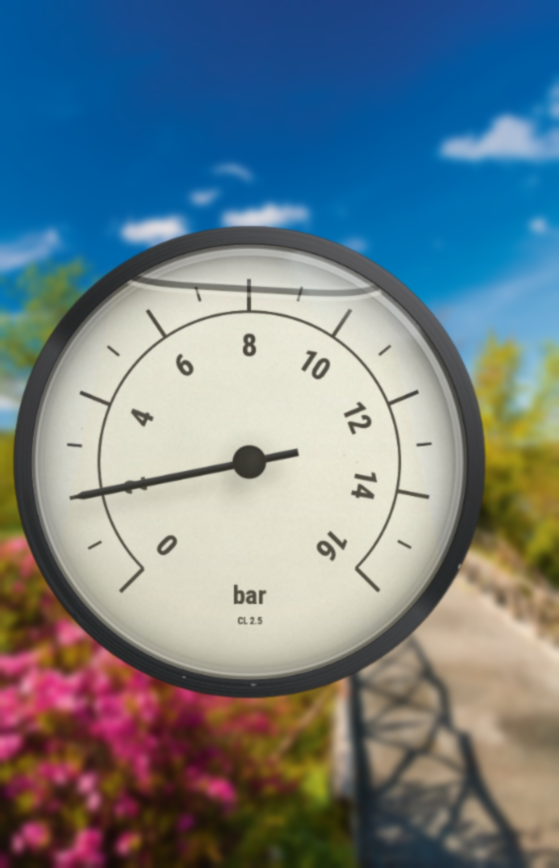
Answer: 2 bar
